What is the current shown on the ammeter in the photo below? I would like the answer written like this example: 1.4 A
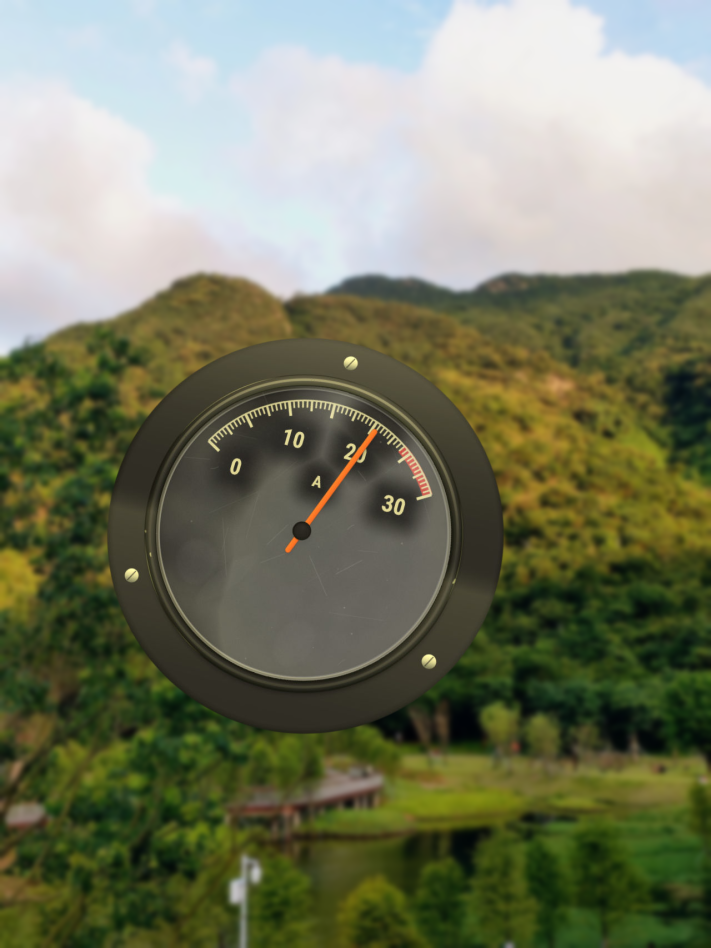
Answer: 20.5 A
